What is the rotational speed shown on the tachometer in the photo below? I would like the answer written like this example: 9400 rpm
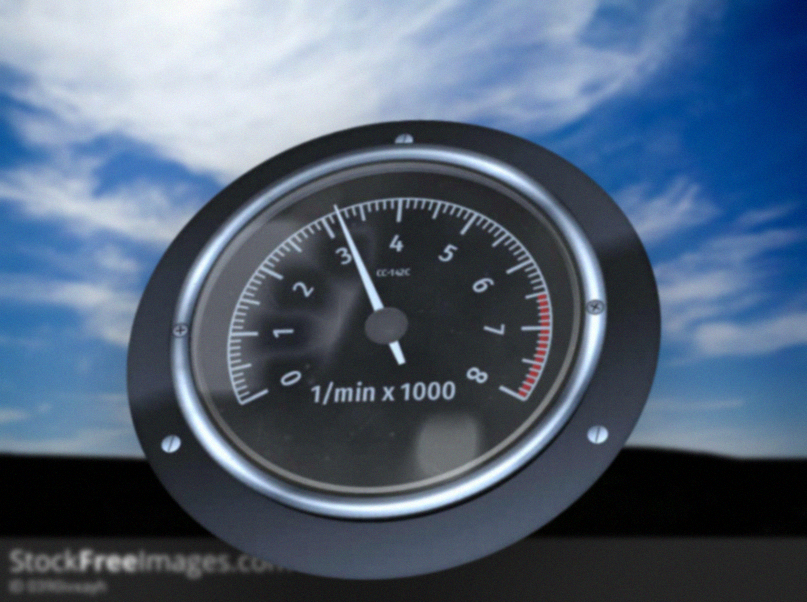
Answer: 3200 rpm
